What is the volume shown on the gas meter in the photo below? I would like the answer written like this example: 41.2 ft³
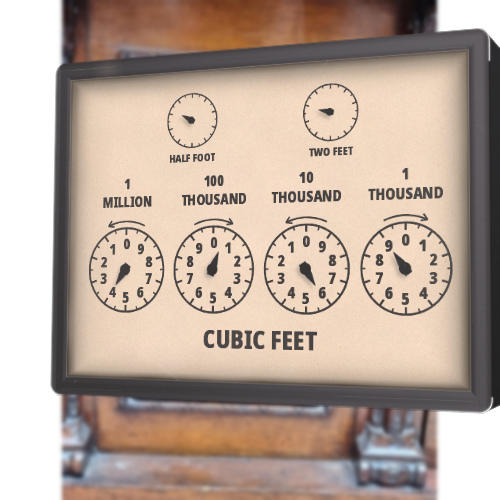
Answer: 405900 ft³
